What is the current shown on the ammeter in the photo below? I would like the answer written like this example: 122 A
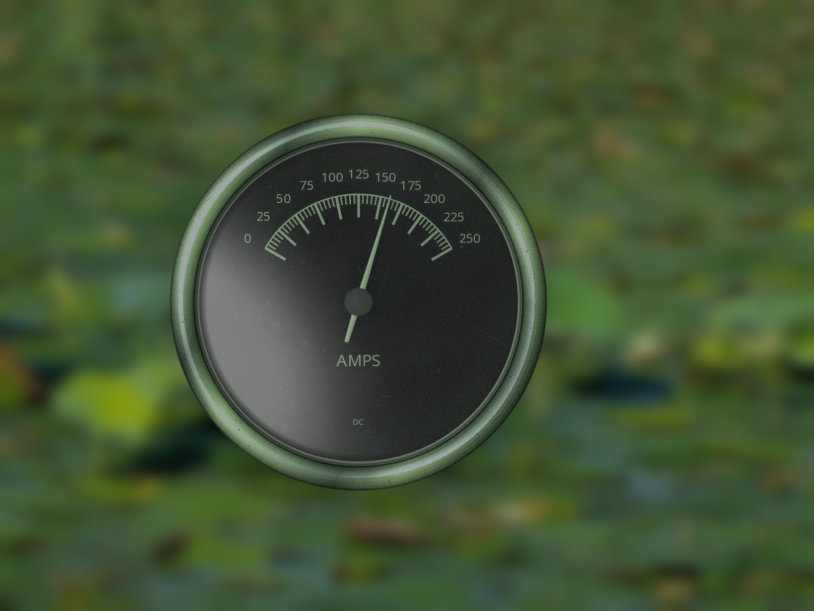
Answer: 160 A
